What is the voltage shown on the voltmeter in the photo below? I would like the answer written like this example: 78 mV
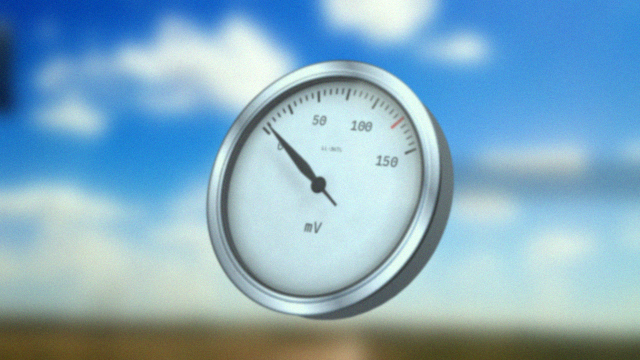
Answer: 5 mV
